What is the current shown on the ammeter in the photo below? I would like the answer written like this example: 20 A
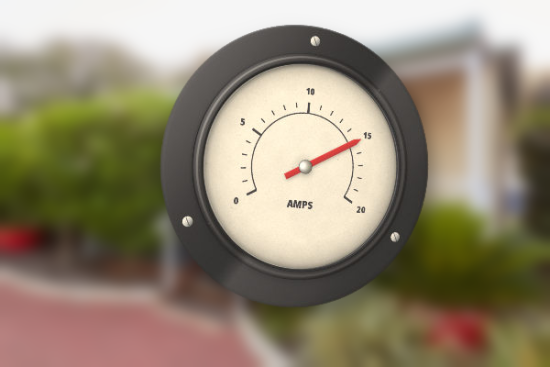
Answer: 15 A
